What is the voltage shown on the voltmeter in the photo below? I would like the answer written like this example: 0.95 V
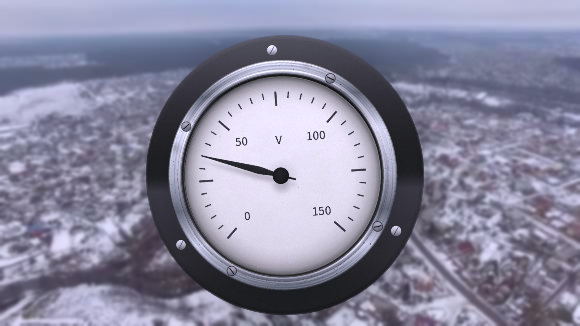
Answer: 35 V
